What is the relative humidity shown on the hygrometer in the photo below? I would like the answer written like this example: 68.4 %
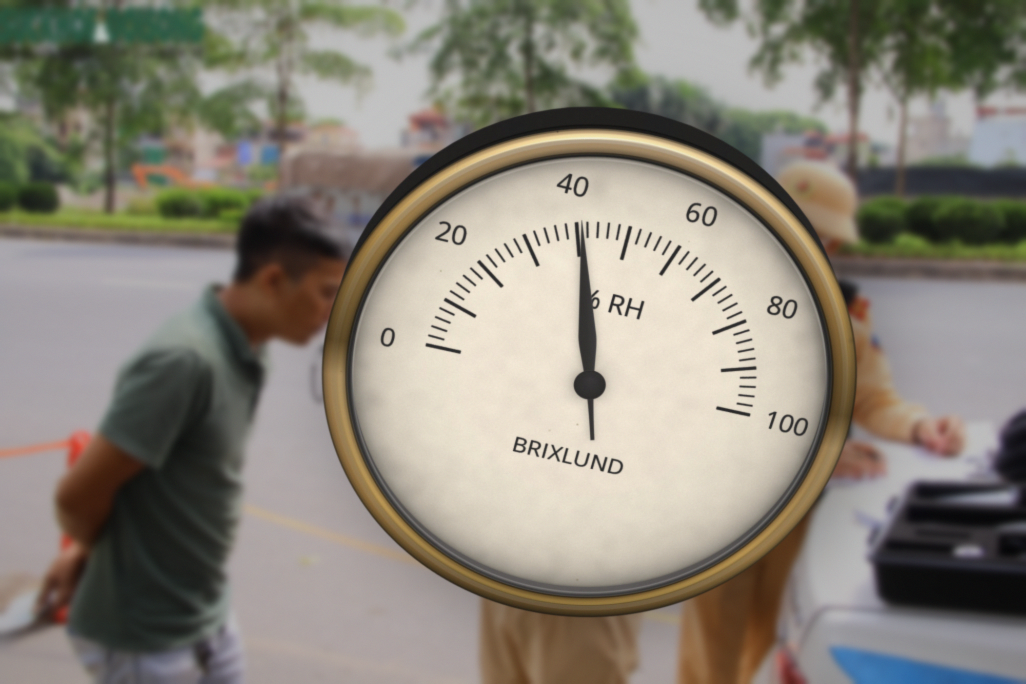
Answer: 41 %
